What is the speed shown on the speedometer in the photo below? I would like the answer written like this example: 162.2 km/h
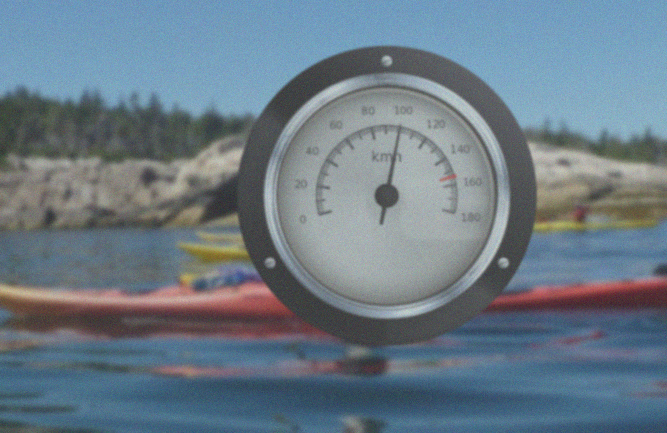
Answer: 100 km/h
